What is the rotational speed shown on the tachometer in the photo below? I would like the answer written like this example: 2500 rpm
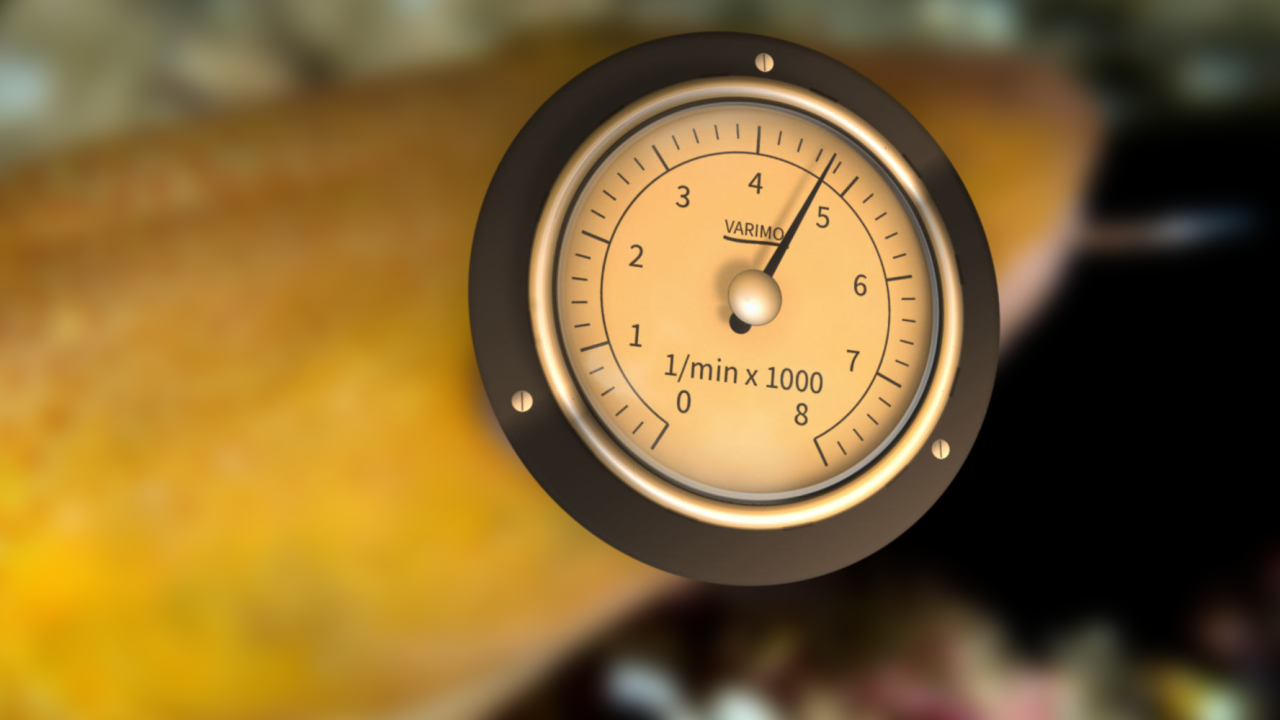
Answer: 4700 rpm
